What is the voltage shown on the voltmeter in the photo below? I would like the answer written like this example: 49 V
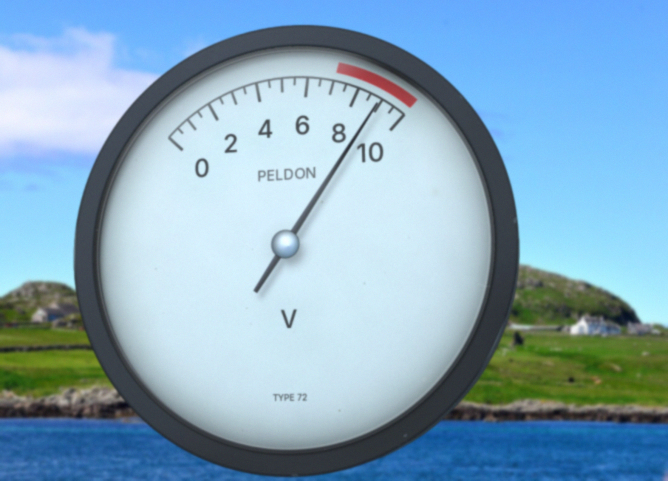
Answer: 9 V
